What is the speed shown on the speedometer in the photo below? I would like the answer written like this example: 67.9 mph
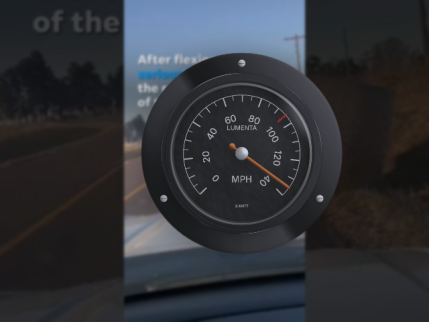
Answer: 135 mph
